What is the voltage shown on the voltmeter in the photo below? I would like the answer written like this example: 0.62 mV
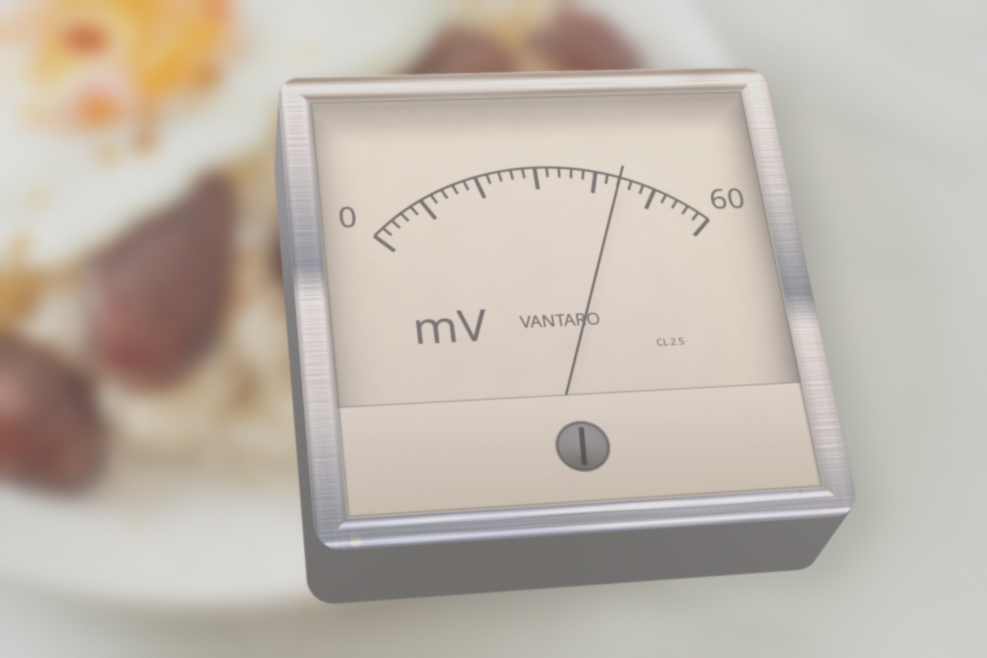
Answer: 44 mV
